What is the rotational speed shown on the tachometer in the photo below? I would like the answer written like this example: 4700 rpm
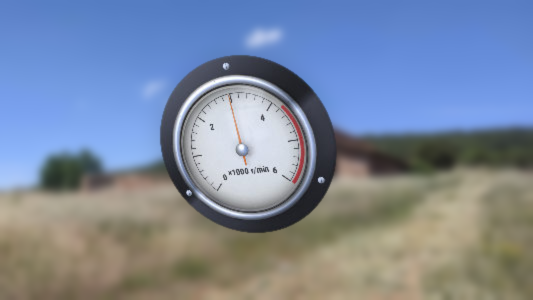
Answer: 3000 rpm
